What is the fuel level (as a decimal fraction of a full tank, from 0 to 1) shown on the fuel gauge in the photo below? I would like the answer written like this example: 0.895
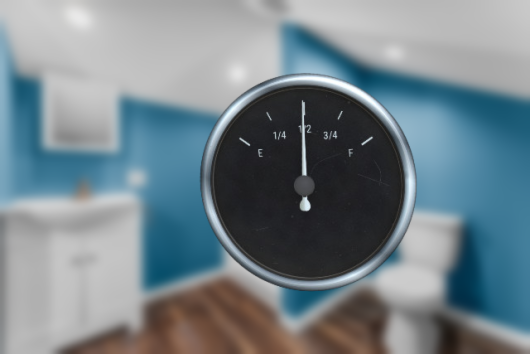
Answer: 0.5
